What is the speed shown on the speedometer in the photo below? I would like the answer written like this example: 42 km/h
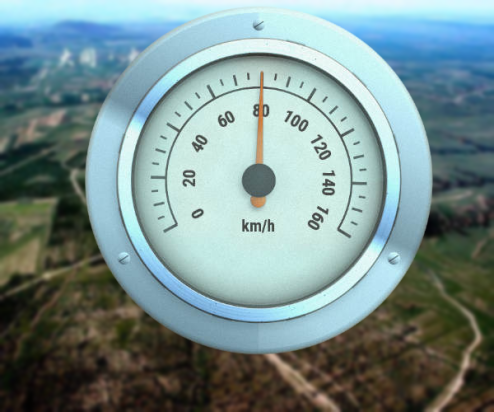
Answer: 80 km/h
